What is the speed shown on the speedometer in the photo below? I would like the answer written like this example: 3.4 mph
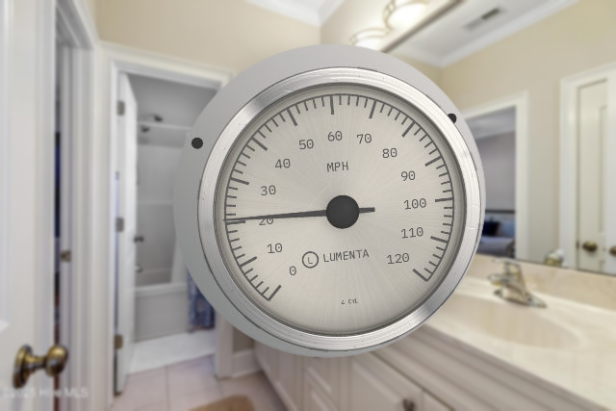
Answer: 21 mph
